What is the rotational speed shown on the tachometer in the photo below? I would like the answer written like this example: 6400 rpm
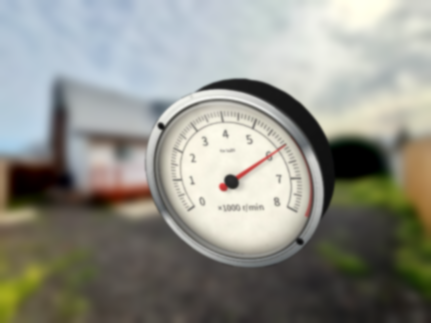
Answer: 6000 rpm
